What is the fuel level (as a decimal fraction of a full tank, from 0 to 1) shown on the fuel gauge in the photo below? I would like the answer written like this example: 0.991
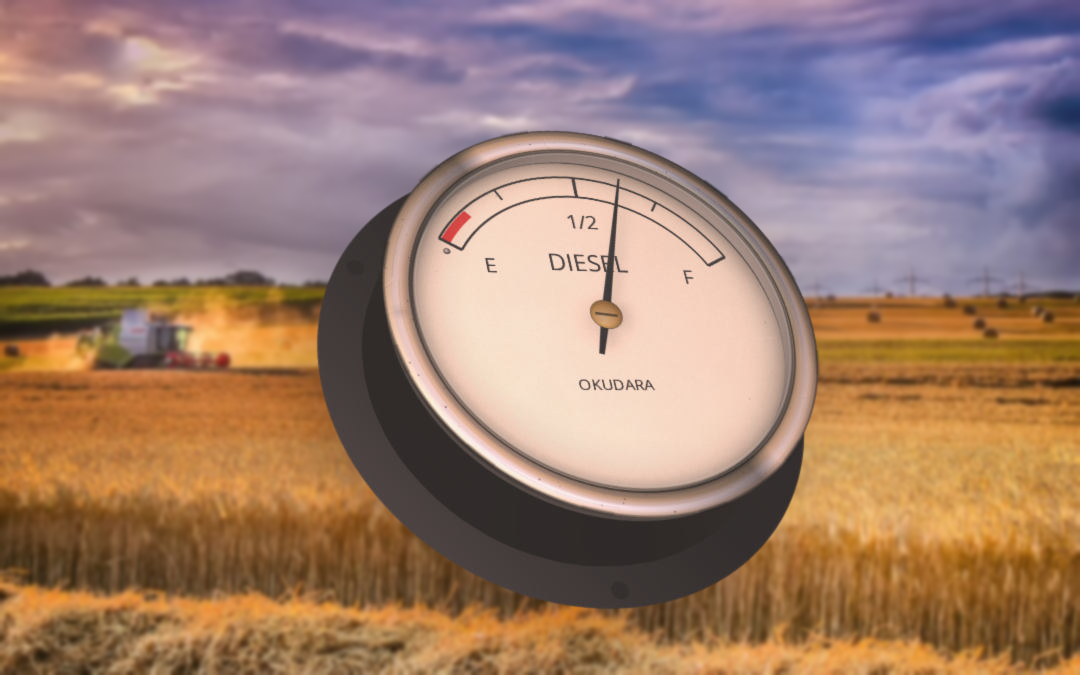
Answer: 0.625
